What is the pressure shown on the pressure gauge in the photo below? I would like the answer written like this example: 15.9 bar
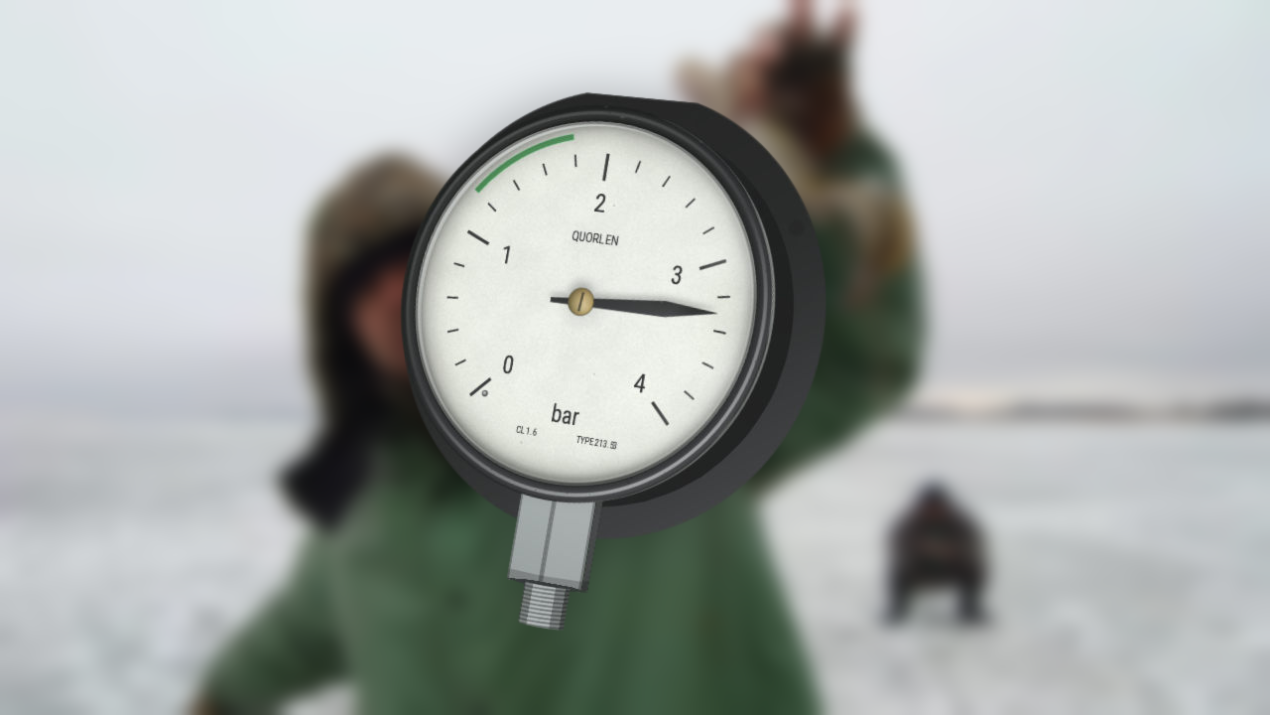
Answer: 3.3 bar
